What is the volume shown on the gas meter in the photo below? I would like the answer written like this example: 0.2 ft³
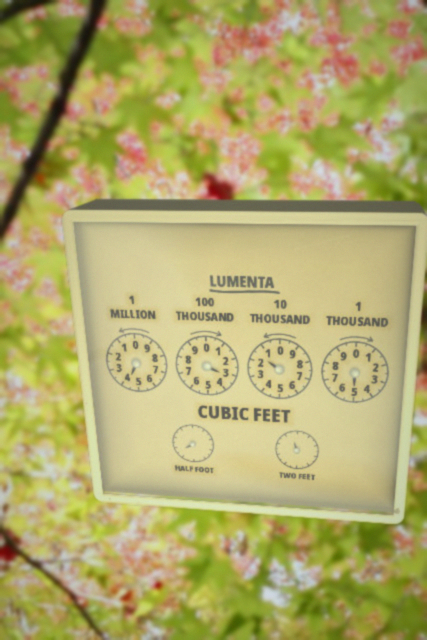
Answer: 431500 ft³
